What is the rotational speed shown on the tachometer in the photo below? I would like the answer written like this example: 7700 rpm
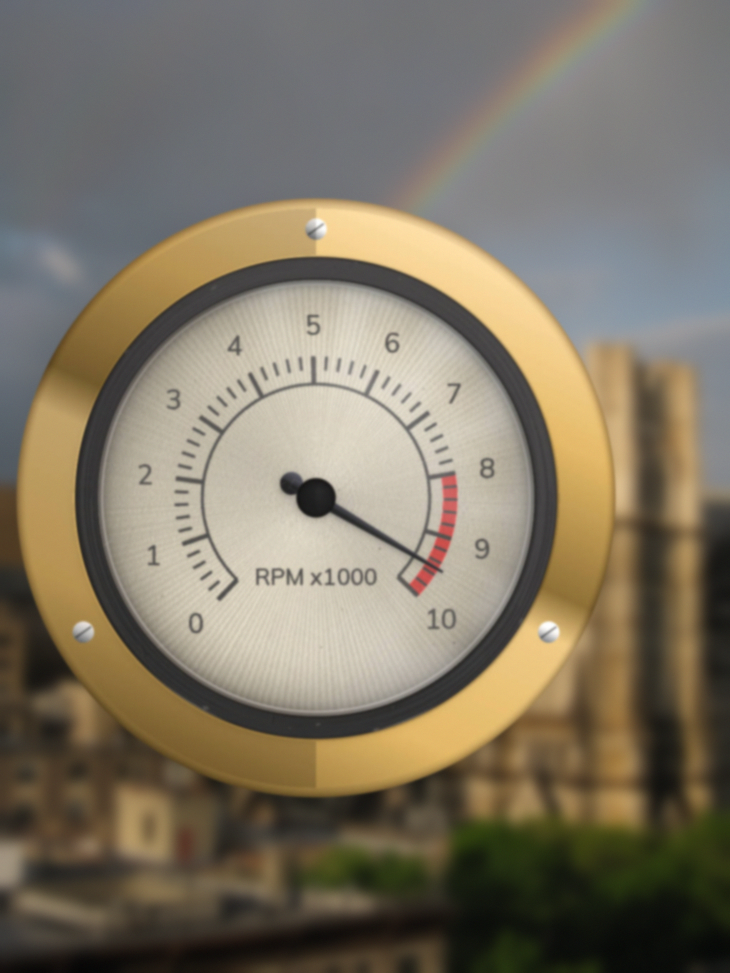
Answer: 9500 rpm
